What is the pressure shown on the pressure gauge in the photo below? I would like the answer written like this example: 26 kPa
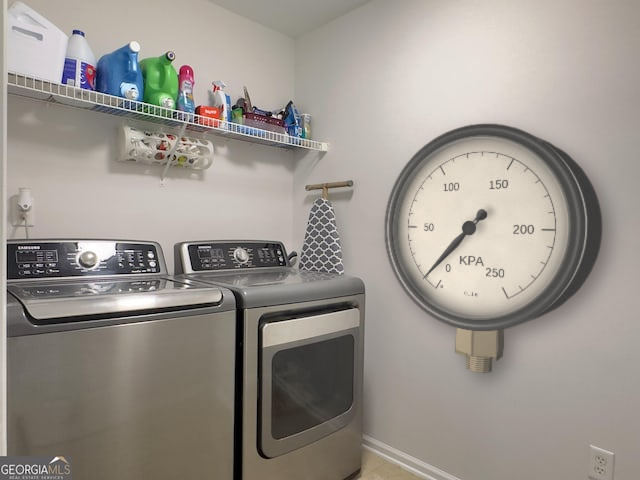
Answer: 10 kPa
